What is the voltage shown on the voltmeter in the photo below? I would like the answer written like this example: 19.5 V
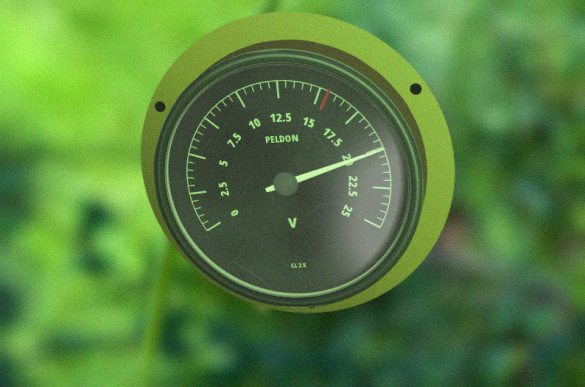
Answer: 20 V
